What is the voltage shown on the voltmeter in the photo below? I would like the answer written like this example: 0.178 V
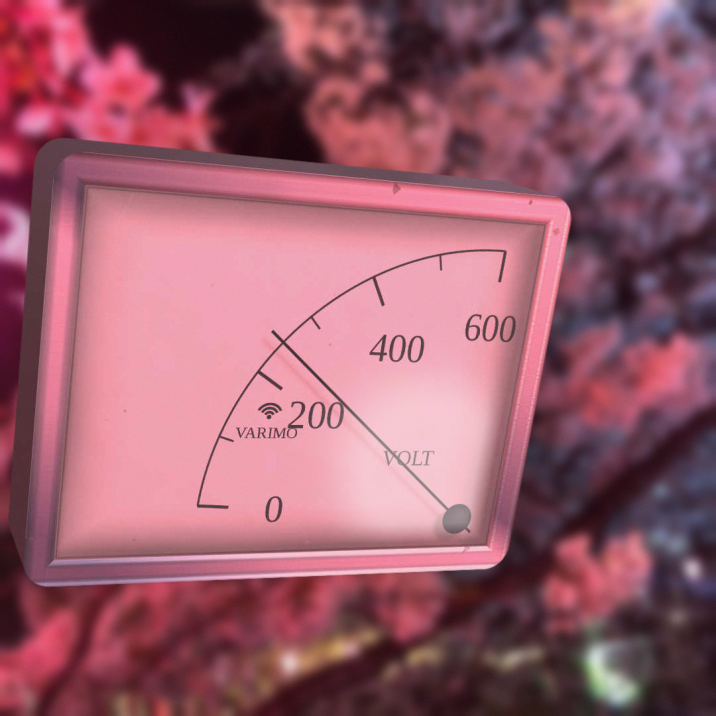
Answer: 250 V
